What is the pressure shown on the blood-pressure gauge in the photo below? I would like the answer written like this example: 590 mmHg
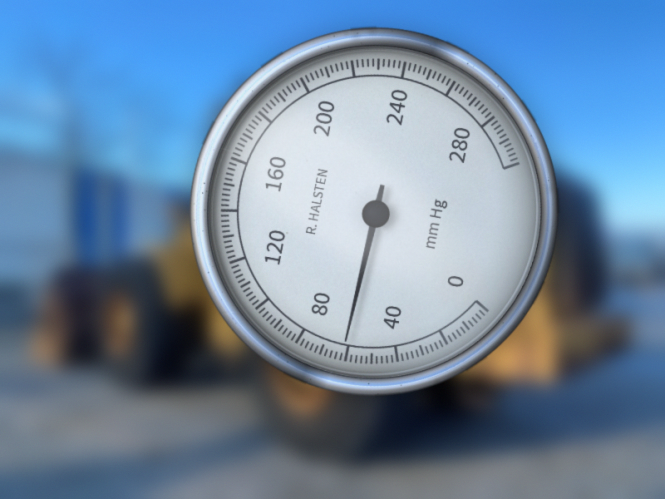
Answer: 62 mmHg
